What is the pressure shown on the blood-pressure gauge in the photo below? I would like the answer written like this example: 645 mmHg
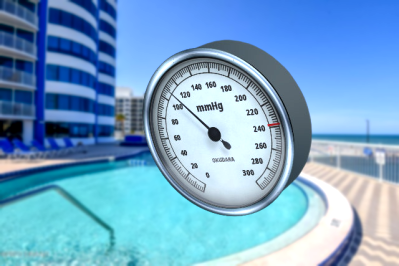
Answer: 110 mmHg
